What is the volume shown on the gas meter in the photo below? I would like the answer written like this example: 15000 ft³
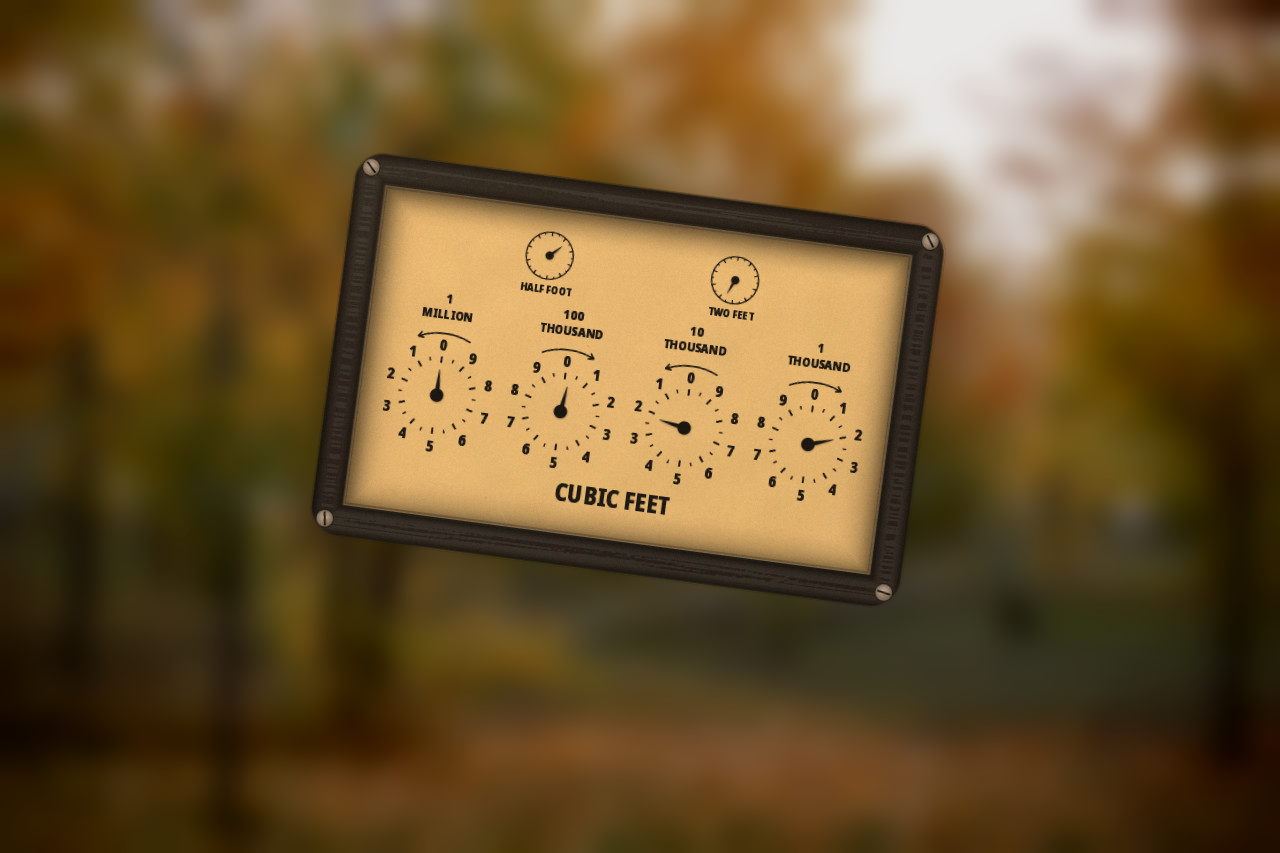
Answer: 2200 ft³
